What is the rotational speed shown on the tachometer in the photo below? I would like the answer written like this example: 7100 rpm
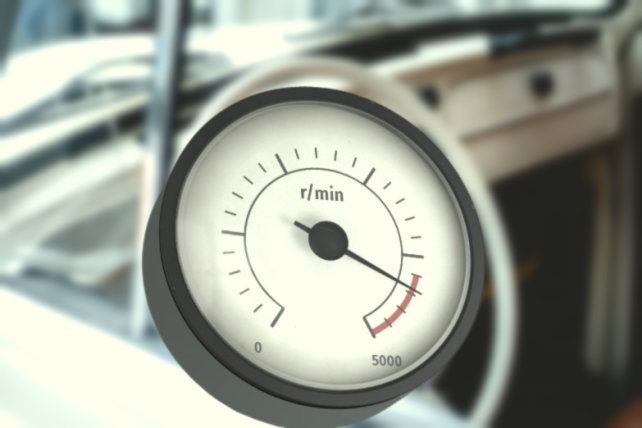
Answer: 4400 rpm
